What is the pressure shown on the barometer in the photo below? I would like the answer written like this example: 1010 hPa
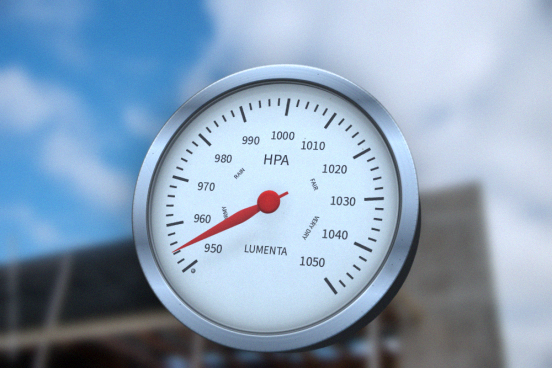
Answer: 954 hPa
